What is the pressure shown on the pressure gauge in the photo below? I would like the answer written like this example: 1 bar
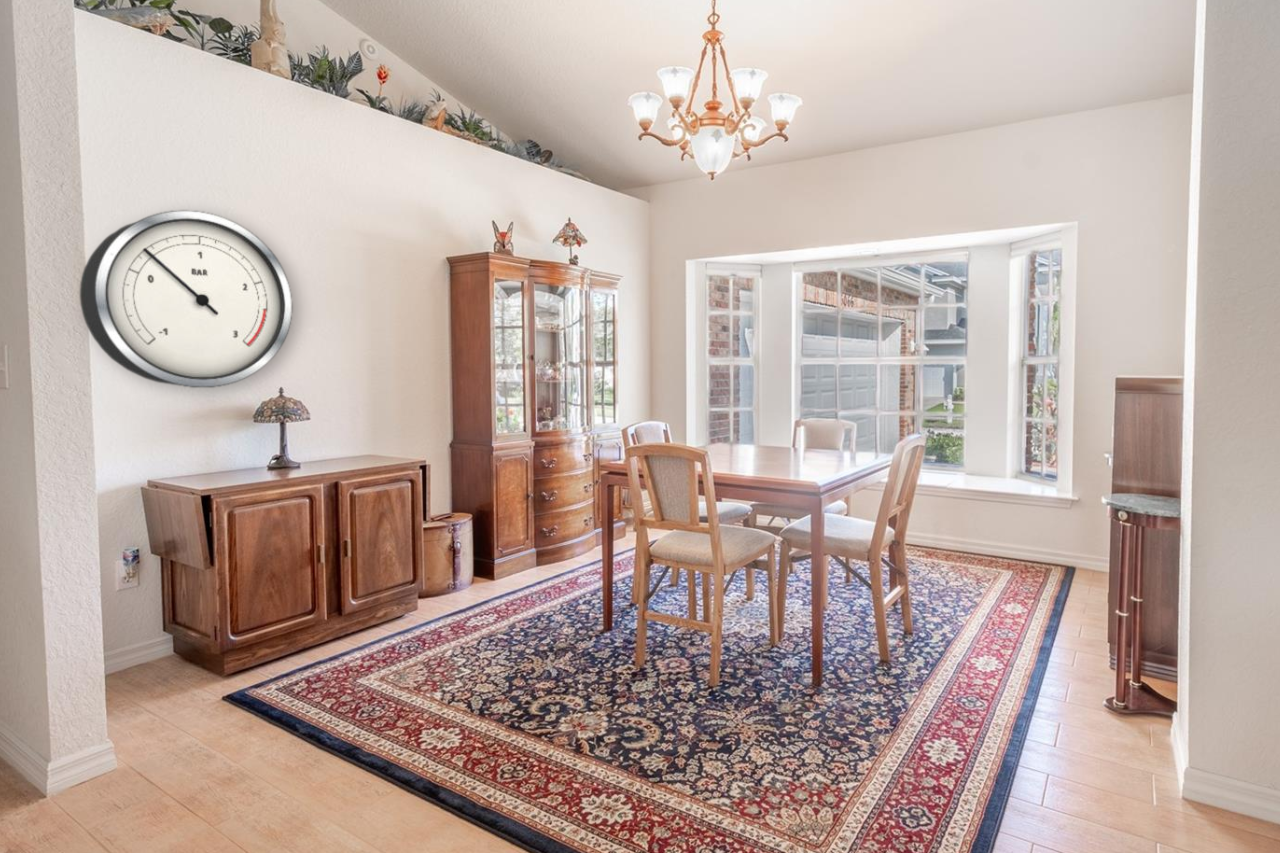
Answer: 0.3 bar
